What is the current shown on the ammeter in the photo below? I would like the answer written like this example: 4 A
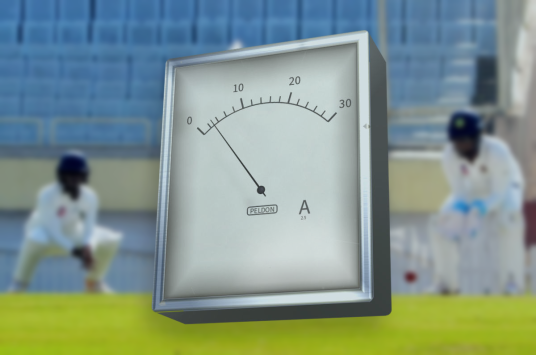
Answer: 3 A
